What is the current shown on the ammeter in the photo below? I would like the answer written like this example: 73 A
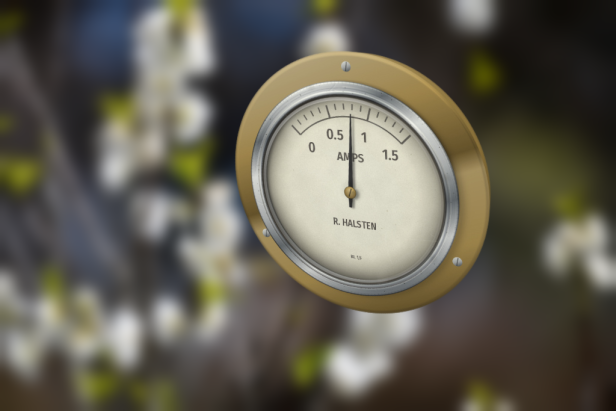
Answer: 0.8 A
